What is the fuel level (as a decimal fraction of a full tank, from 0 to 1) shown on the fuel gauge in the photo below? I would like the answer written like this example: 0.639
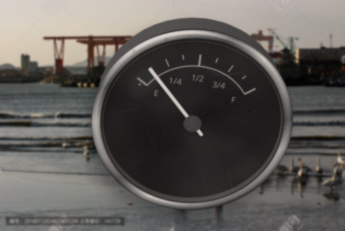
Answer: 0.125
